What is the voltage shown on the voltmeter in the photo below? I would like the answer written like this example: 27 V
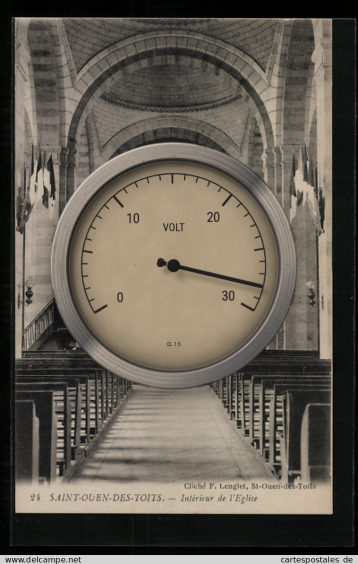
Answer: 28 V
